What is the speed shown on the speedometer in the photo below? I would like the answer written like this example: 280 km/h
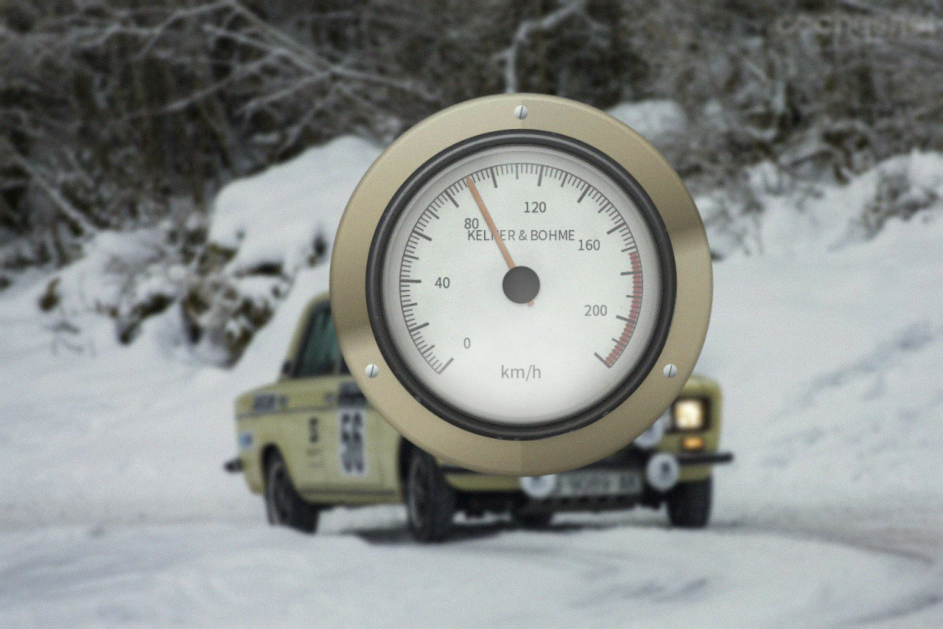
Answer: 90 km/h
